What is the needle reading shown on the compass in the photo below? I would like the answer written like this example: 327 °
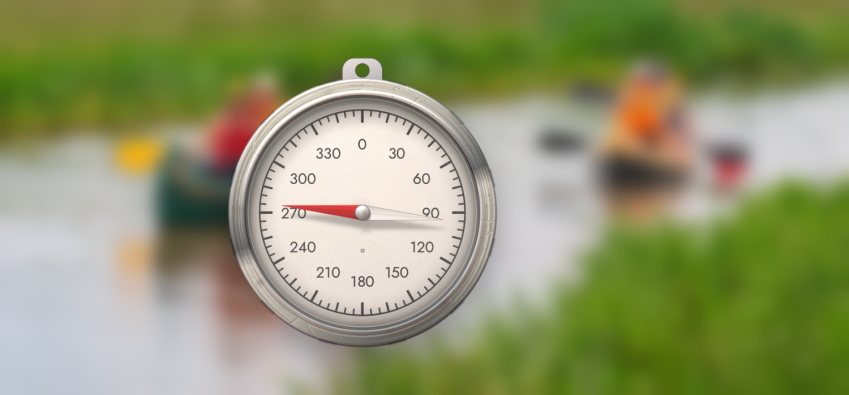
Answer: 275 °
